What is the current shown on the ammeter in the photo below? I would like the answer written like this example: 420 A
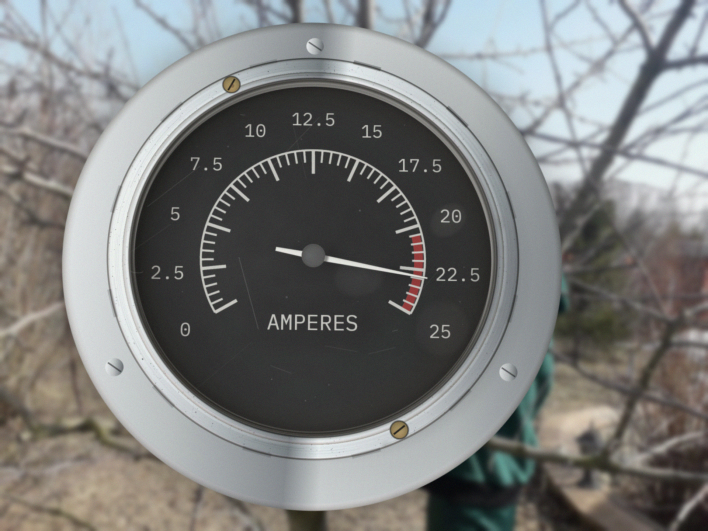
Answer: 23 A
